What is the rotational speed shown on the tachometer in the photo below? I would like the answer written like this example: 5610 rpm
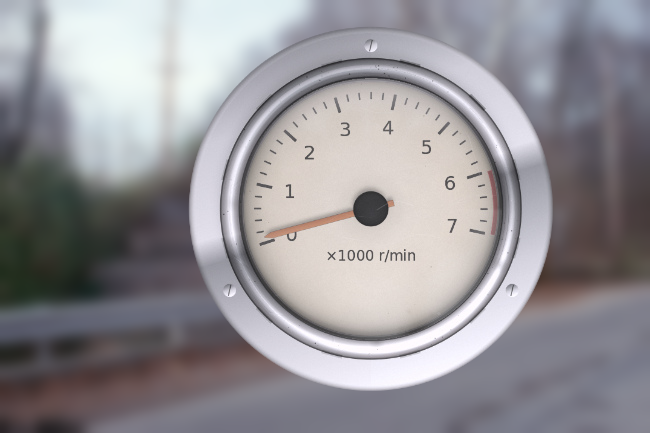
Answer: 100 rpm
